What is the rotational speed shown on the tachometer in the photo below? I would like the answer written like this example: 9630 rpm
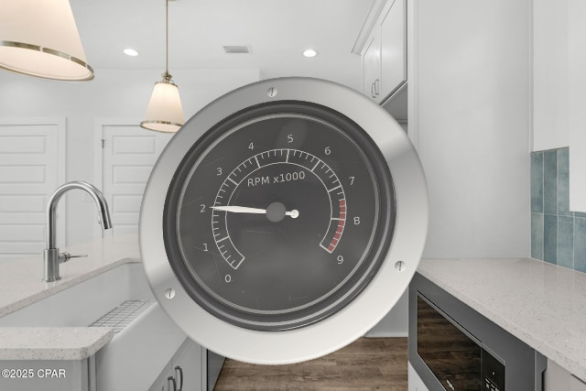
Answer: 2000 rpm
